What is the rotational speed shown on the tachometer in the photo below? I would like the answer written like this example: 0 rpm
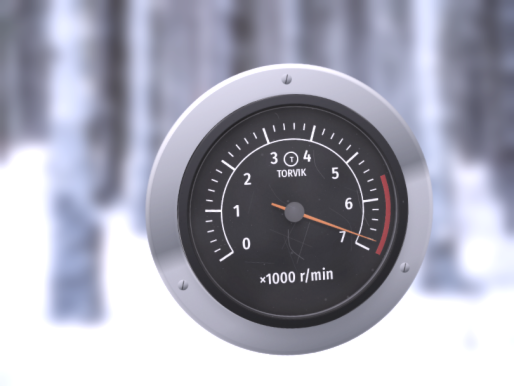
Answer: 6800 rpm
